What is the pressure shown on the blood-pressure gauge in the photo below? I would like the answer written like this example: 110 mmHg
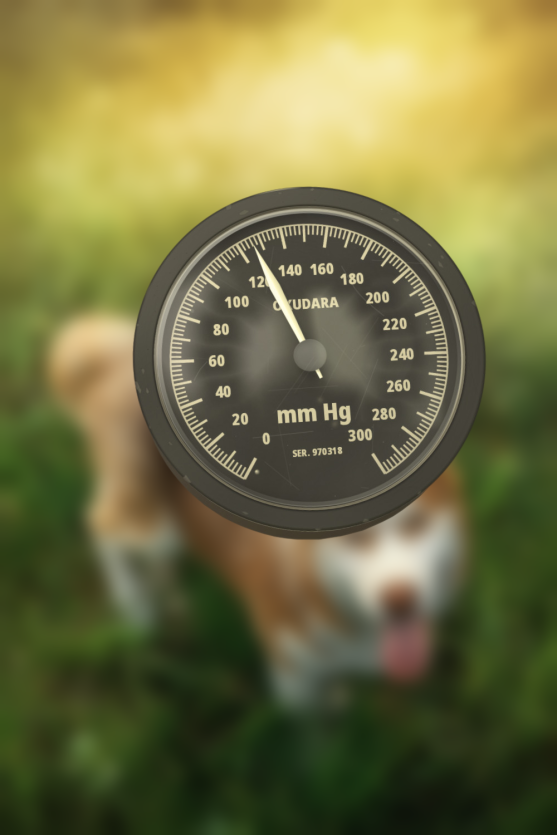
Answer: 126 mmHg
